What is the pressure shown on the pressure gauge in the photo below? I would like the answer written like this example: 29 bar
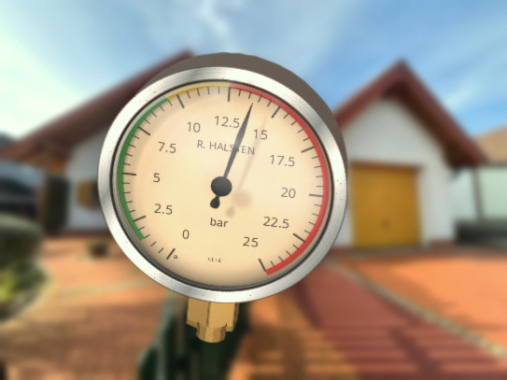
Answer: 13.75 bar
